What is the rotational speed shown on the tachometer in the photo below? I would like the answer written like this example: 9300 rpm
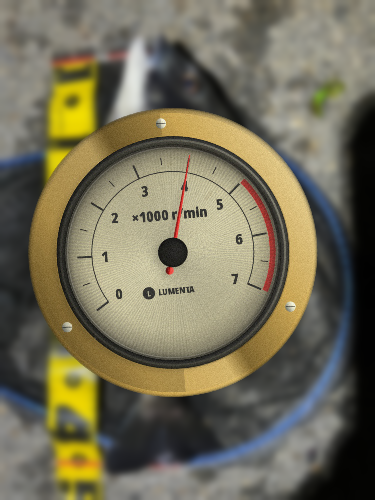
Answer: 4000 rpm
